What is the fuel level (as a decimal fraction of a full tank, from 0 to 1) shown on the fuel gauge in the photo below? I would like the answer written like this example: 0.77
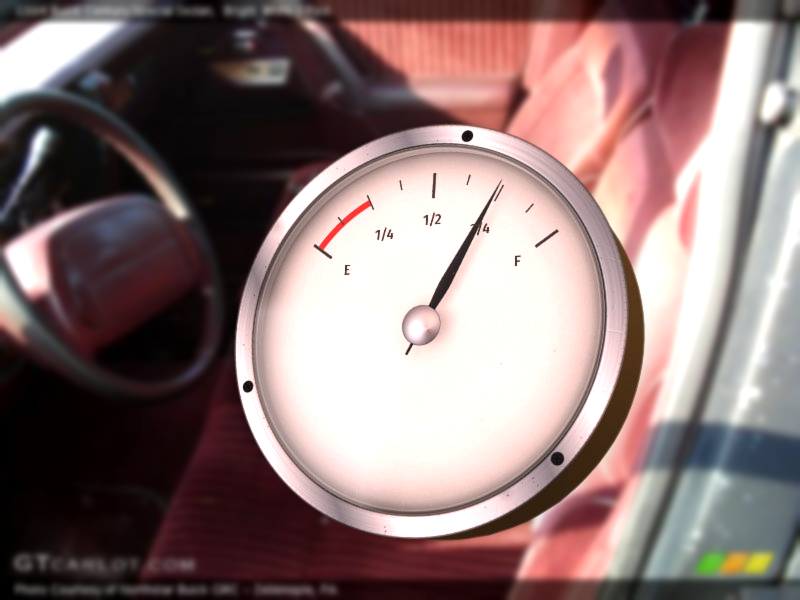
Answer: 0.75
